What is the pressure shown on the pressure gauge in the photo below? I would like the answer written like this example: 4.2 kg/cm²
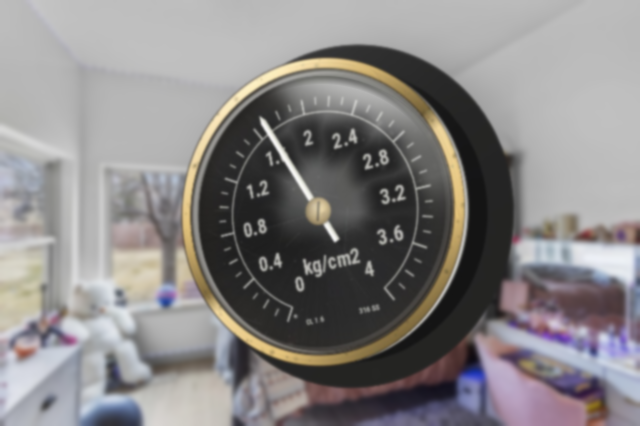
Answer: 1.7 kg/cm²
